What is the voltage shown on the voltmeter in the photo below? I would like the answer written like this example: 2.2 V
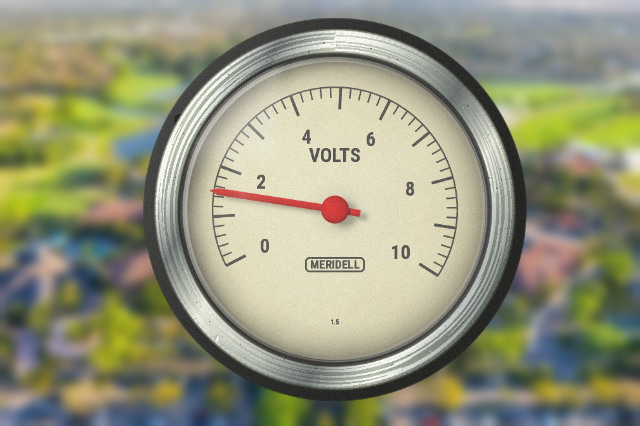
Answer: 1.5 V
